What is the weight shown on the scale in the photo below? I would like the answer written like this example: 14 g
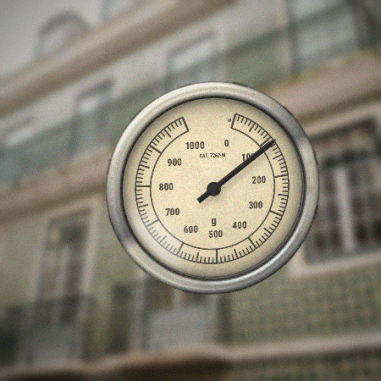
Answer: 110 g
